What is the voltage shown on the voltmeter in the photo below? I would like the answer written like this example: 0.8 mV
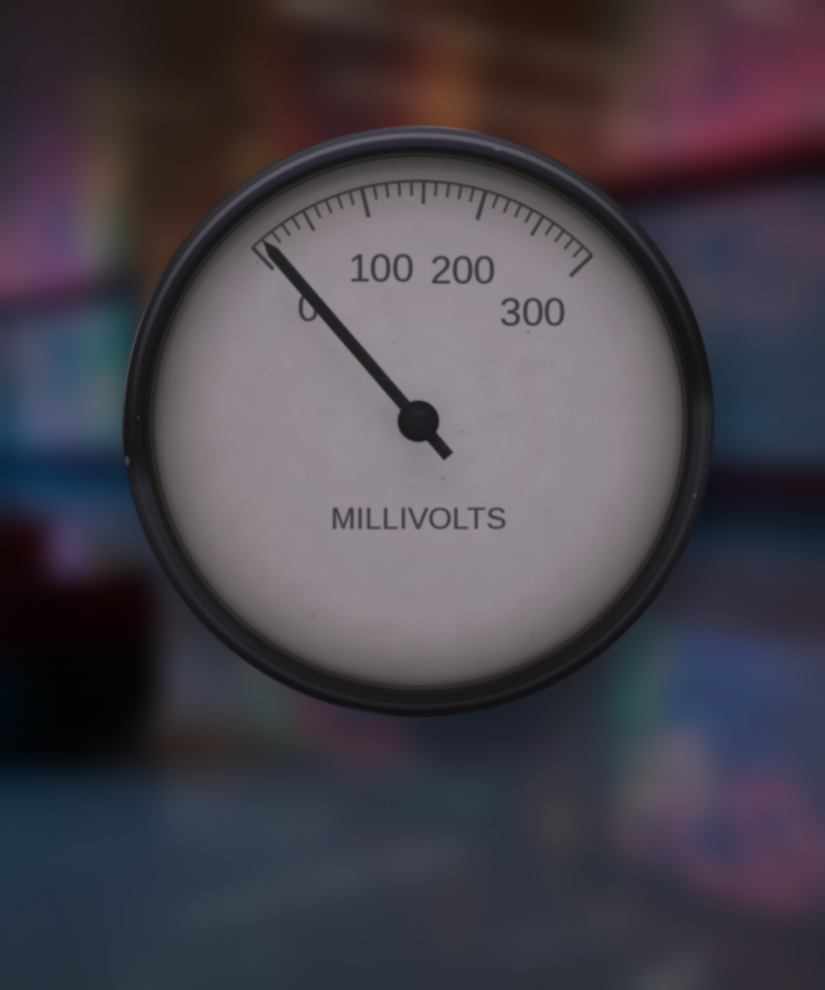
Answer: 10 mV
